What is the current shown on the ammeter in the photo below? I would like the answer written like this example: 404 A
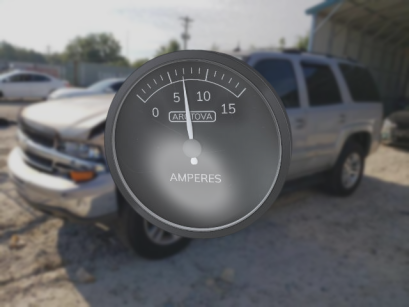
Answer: 7 A
